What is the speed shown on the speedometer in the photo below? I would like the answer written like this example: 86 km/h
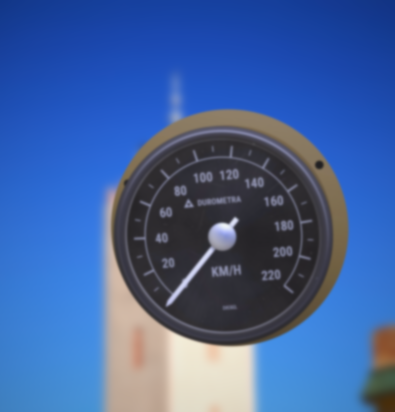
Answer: 0 km/h
